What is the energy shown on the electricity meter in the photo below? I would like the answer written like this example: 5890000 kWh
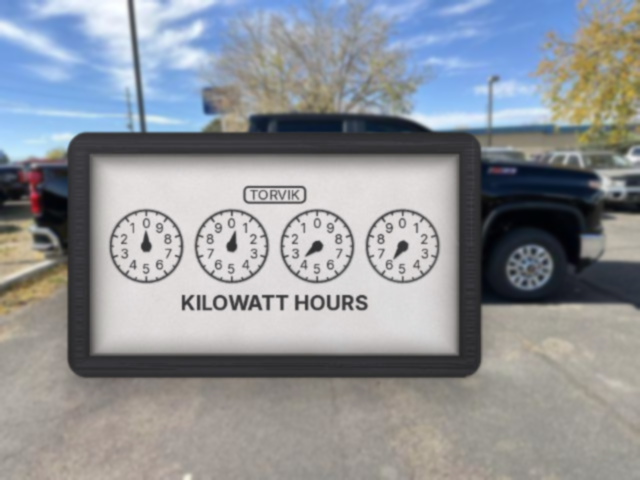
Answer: 36 kWh
